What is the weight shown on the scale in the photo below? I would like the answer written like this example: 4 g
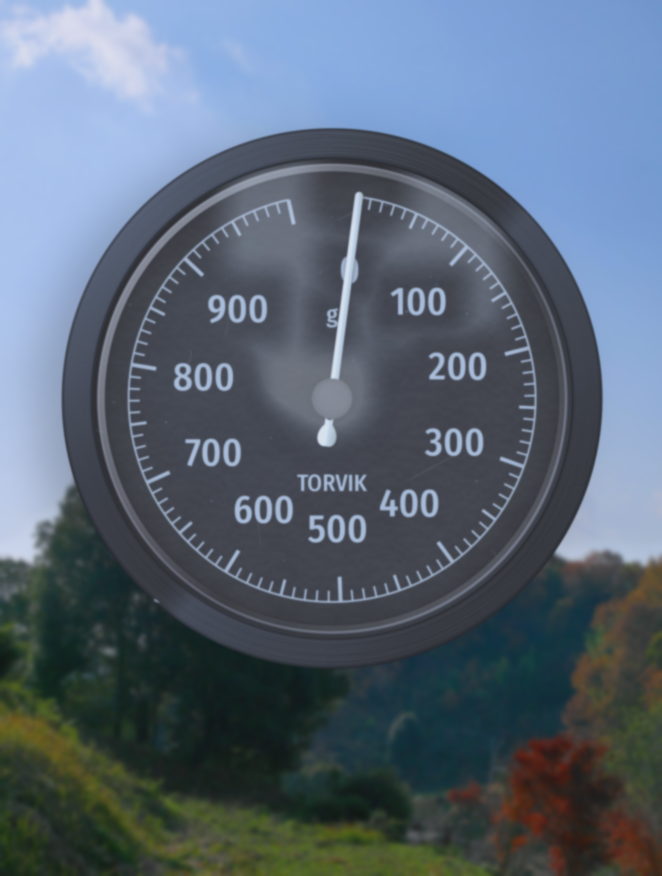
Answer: 0 g
